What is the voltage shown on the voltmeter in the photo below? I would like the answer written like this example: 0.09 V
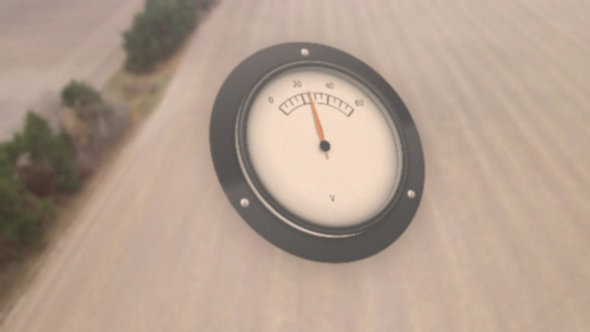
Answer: 25 V
